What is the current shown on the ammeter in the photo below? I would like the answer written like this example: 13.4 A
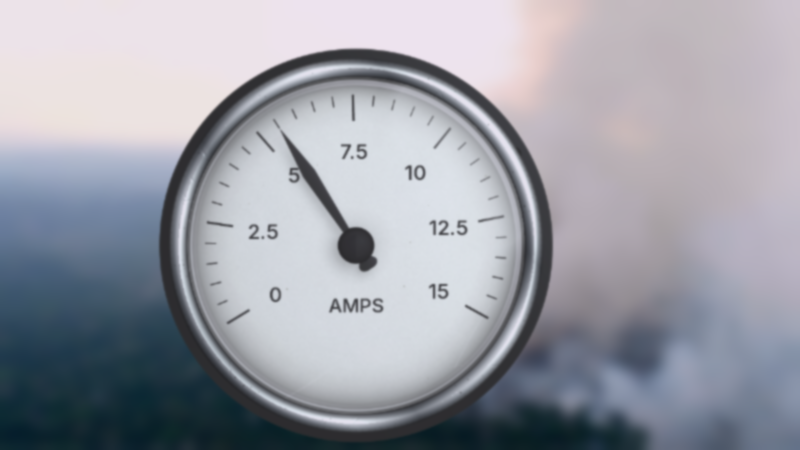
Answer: 5.5 A
